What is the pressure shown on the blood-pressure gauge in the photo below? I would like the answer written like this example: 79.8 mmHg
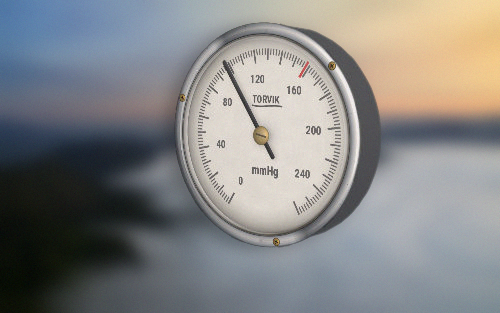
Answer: 100 mmHg
